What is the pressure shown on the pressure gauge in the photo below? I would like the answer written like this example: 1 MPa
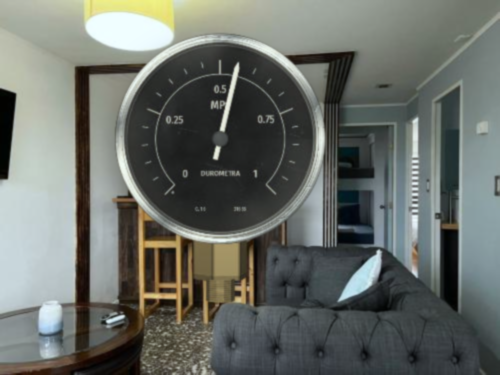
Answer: 0.55 MPa
